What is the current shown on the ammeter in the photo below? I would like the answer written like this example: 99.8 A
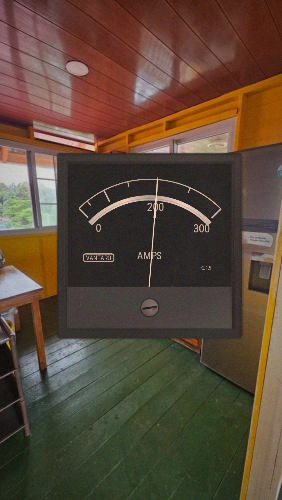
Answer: 200 A
